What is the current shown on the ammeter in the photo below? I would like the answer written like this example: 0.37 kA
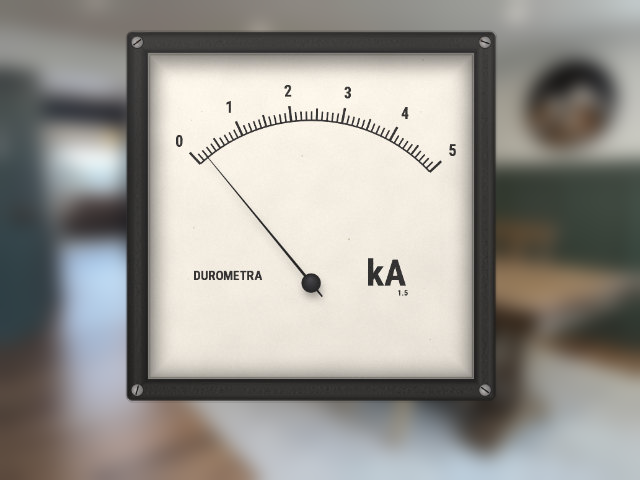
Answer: 0.2 kA
